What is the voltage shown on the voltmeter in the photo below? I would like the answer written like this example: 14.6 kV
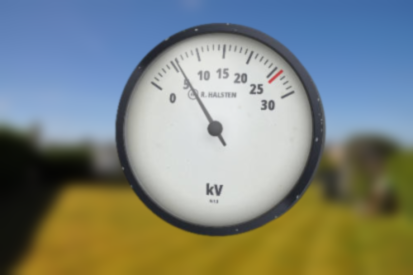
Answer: 6 kV
